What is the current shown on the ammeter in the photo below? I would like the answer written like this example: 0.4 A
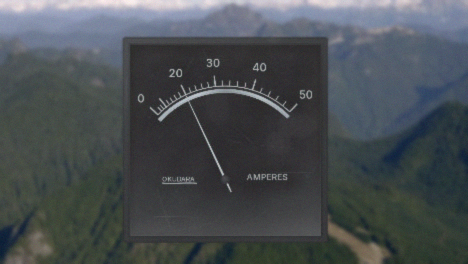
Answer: 20 A
